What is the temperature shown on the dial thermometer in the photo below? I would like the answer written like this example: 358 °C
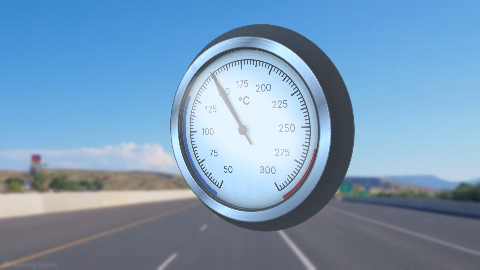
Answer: 150 °C
